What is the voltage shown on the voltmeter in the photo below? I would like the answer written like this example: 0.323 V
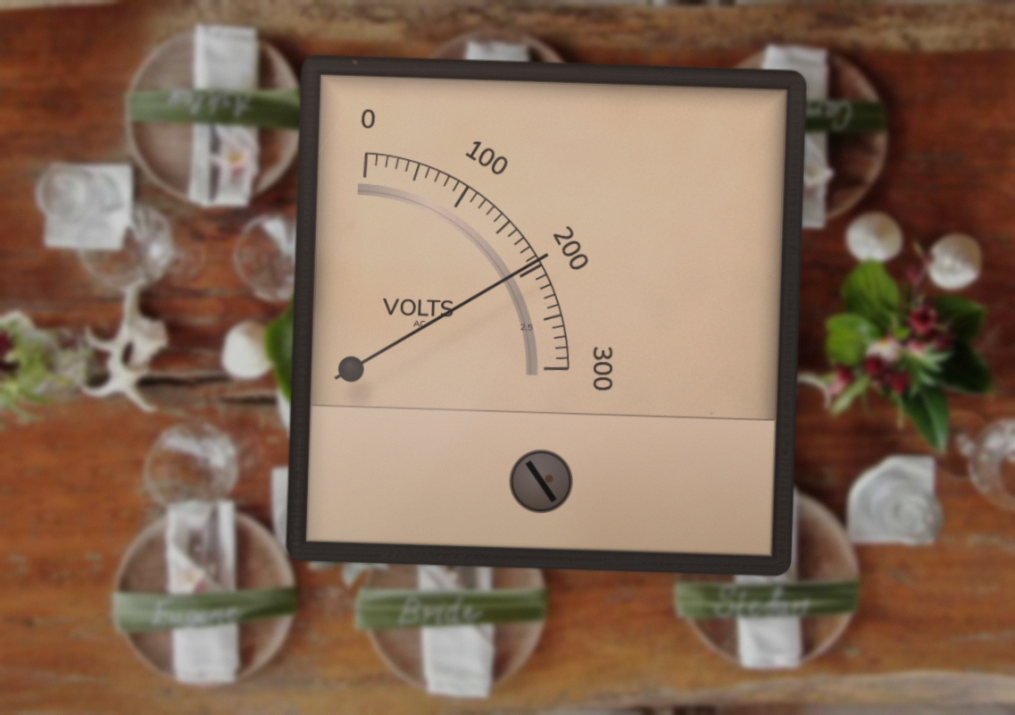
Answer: 195 V
